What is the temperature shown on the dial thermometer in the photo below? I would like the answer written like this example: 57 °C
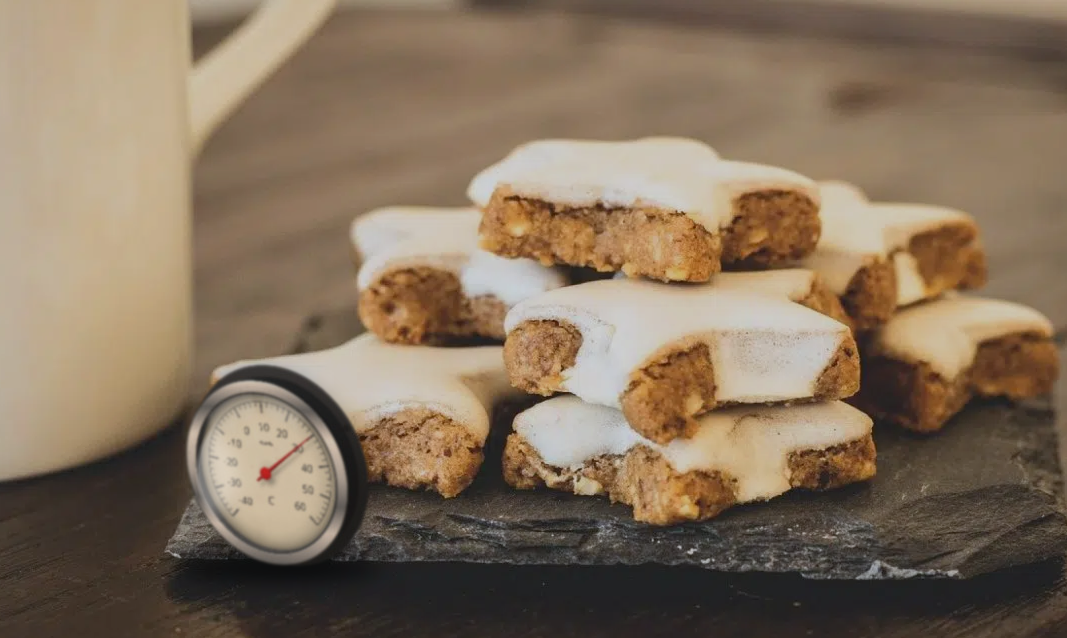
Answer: 30 °C
